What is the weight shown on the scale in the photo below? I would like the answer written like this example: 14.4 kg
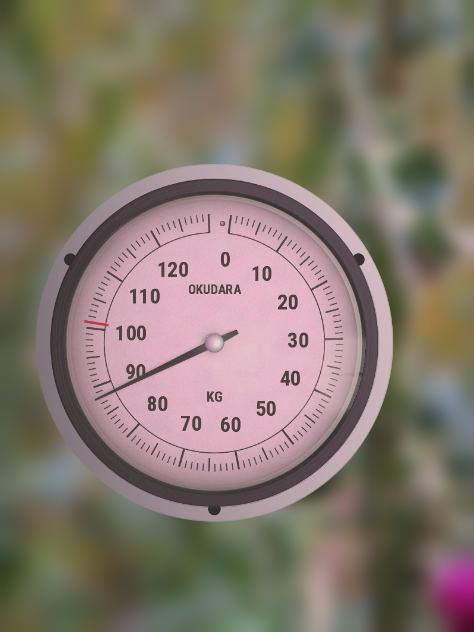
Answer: 88 kg
